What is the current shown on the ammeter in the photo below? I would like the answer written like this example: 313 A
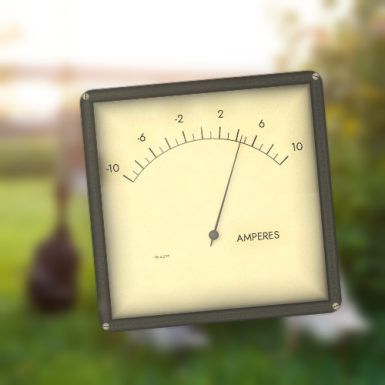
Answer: 4.5 A
